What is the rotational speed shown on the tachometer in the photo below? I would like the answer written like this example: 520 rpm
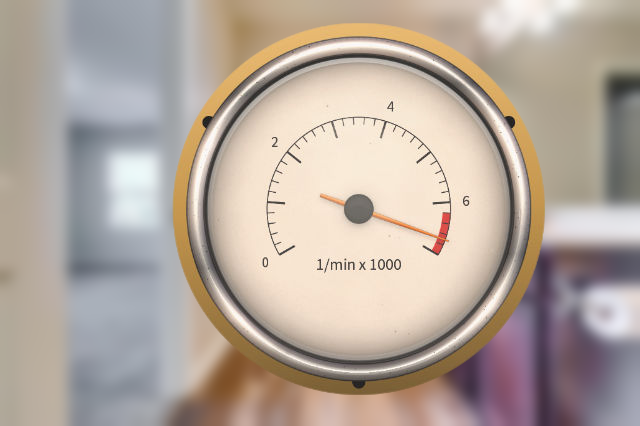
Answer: 6700 rpm
